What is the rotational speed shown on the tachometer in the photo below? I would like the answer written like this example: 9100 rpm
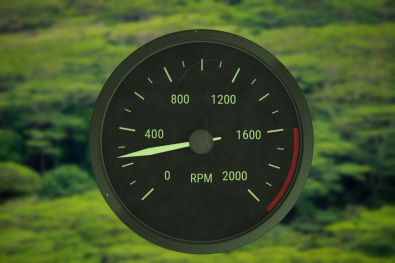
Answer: 250 rpm
